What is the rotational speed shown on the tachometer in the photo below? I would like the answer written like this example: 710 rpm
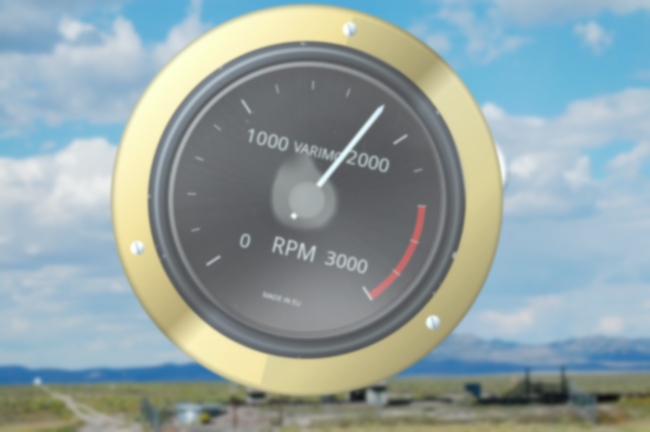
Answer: 1800 rpm
